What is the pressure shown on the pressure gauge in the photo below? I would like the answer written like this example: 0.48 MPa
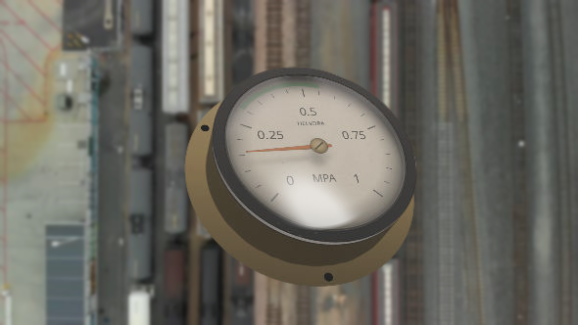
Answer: 0.15 MPa
